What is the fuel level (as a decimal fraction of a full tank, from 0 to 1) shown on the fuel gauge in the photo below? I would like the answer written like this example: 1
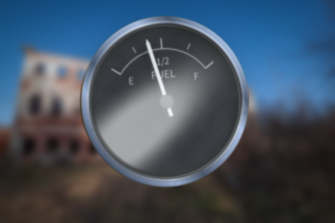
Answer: 0.375
